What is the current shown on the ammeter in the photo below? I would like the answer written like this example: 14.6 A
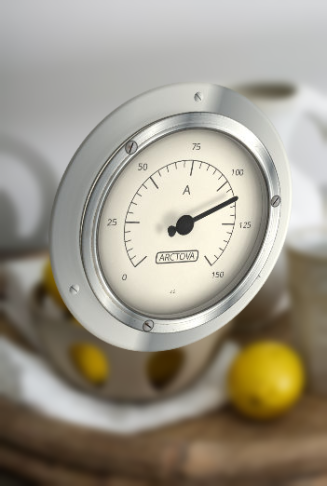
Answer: 110 A
